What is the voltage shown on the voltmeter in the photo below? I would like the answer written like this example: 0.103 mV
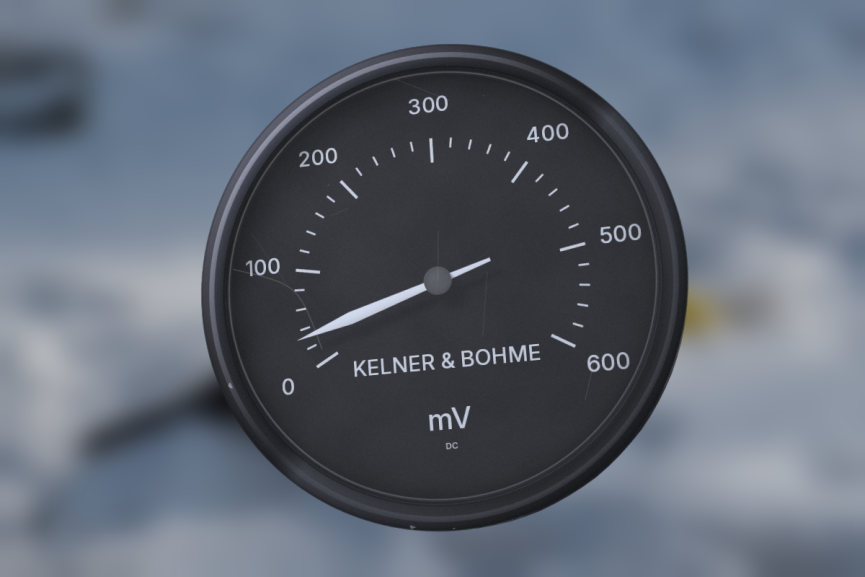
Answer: 30 mV
